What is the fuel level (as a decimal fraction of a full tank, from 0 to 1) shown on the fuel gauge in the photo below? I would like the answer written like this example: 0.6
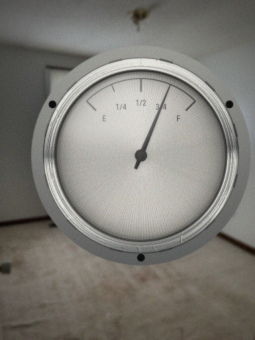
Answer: 0.75
